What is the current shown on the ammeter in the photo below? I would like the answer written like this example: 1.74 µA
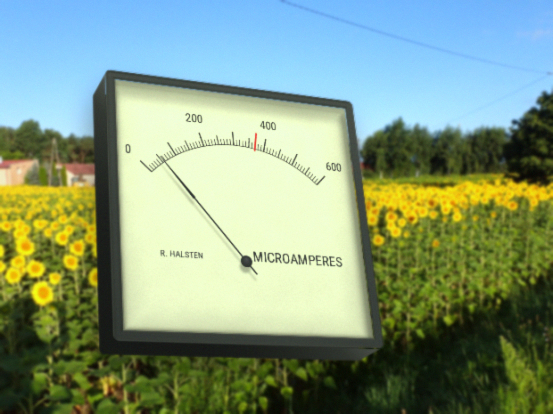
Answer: 50 µA
